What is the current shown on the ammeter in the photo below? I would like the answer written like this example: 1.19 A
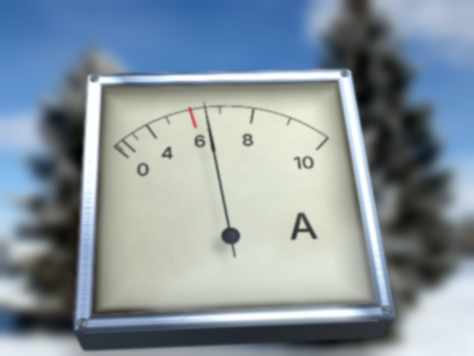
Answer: 6.5 A
